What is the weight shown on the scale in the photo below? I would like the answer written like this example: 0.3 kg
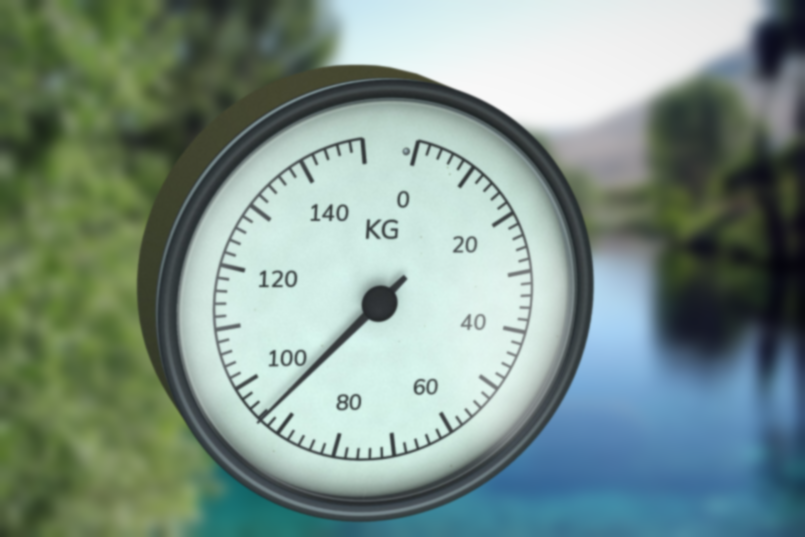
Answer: 94 kg
